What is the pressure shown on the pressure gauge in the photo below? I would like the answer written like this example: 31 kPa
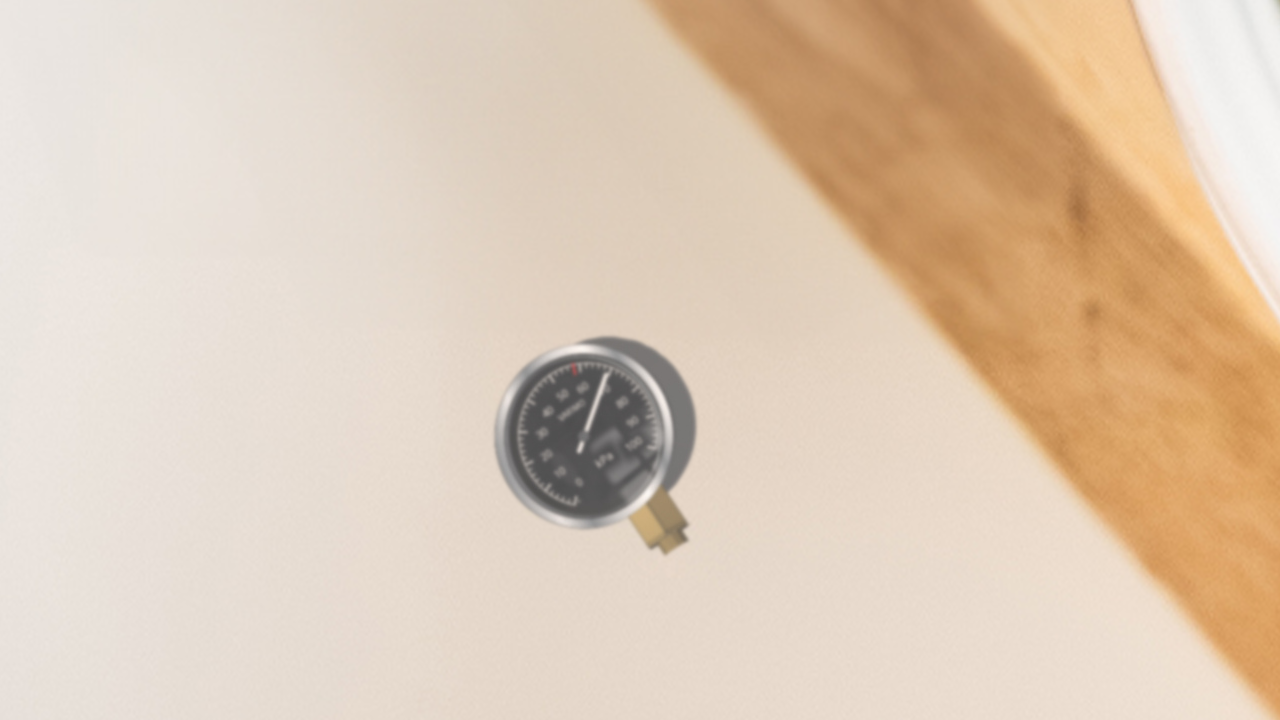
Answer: 70 kPa
